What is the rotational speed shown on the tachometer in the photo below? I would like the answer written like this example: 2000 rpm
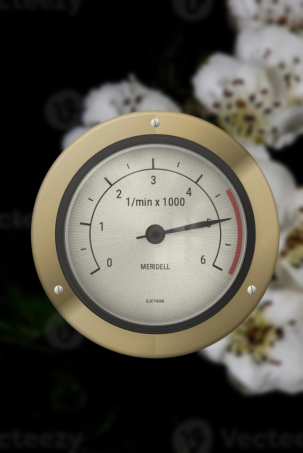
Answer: 5000 rpm
